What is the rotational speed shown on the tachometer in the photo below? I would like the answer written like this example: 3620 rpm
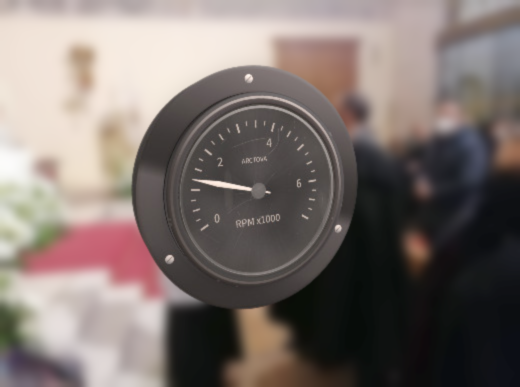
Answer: 1250 rpm
